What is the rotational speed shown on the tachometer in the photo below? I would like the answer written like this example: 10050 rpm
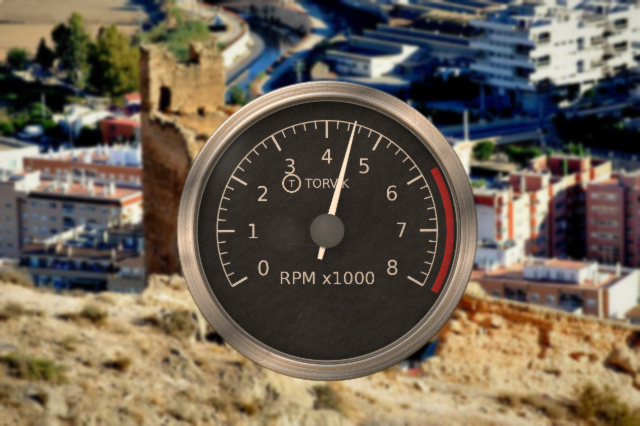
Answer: 4500 rpm
